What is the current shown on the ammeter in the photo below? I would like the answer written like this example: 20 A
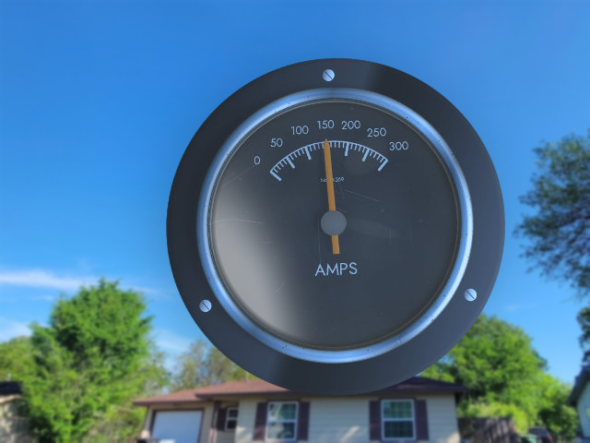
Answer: 150 A
